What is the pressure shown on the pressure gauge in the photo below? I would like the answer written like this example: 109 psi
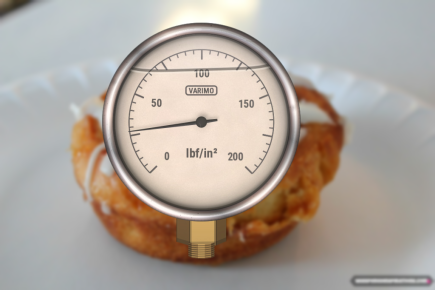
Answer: 27.5 psi
